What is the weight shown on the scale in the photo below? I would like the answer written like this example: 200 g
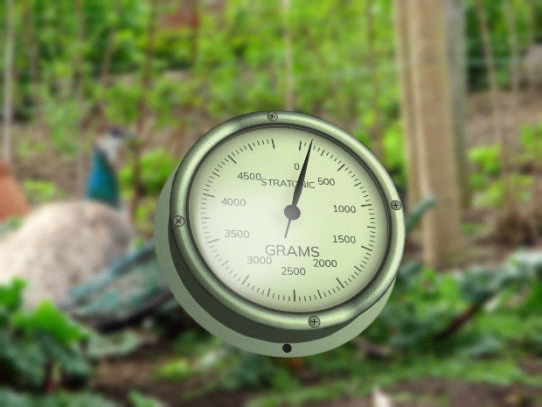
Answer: 100 g
